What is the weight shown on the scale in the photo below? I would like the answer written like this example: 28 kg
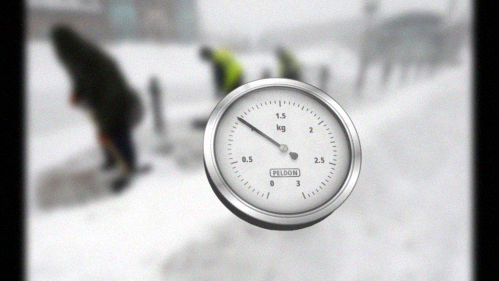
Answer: 1 kg
